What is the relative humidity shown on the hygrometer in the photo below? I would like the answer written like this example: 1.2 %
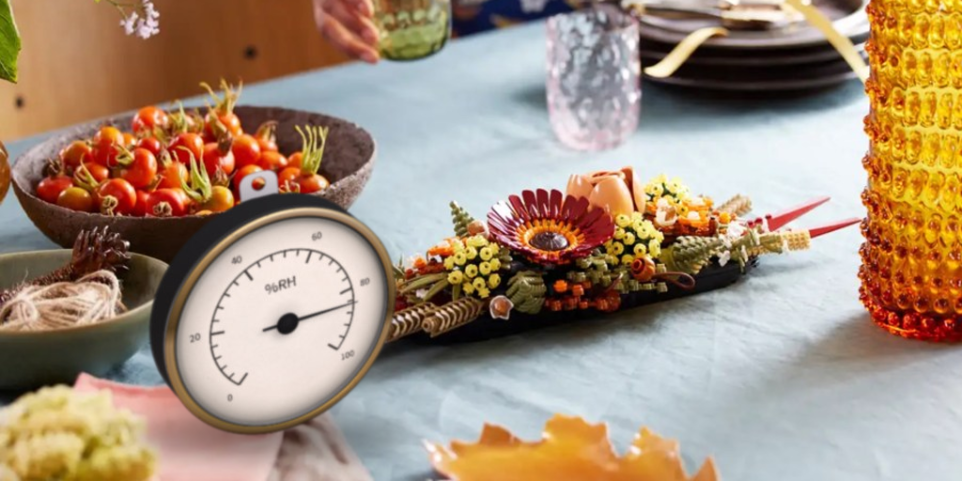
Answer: 84 %
